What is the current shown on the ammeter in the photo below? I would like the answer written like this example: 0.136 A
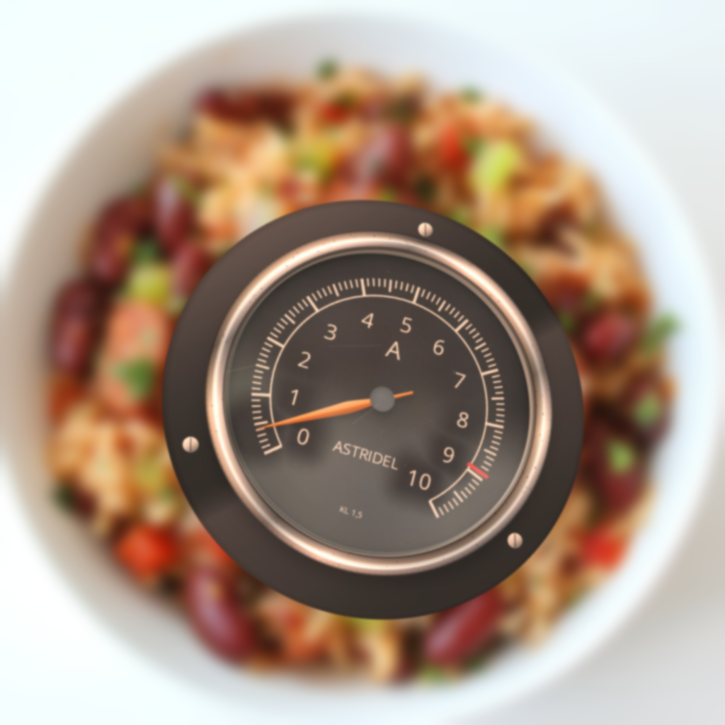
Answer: 0.4 A
